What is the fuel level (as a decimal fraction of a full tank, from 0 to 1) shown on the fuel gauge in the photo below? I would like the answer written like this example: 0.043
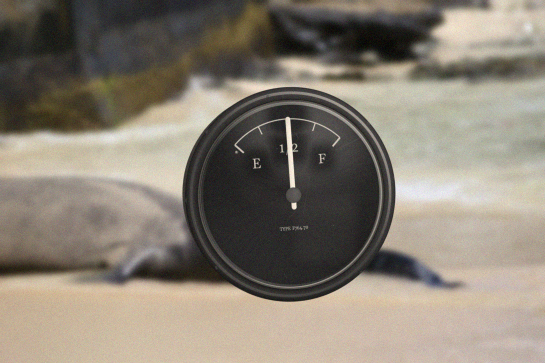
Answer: 0.5
